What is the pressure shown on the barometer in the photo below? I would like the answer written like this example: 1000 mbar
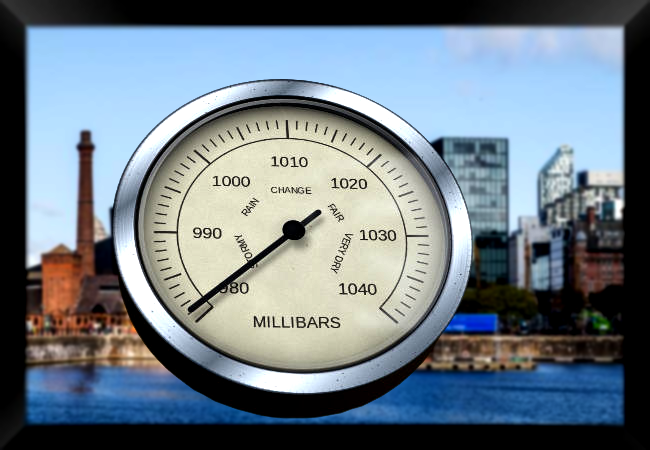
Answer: 981 mbar
